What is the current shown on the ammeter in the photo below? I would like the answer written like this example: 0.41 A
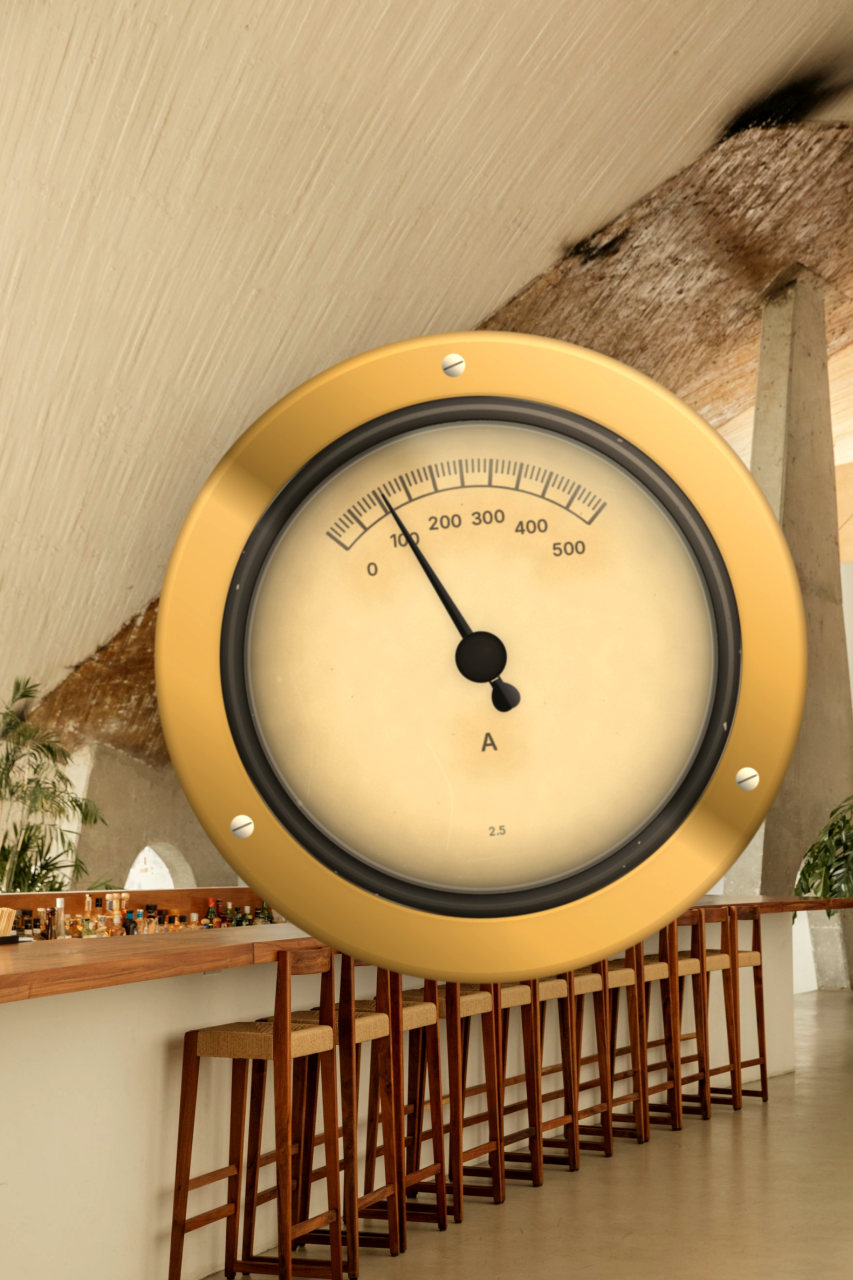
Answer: 110 A
